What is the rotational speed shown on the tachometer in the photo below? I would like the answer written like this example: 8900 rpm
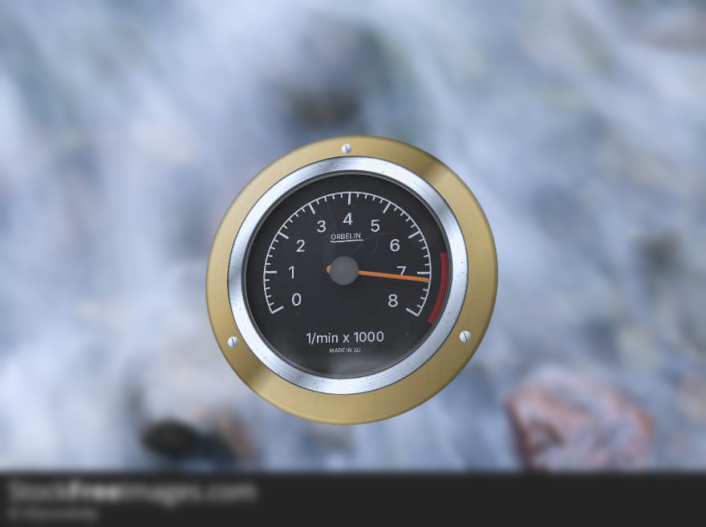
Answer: 7200 rpm
